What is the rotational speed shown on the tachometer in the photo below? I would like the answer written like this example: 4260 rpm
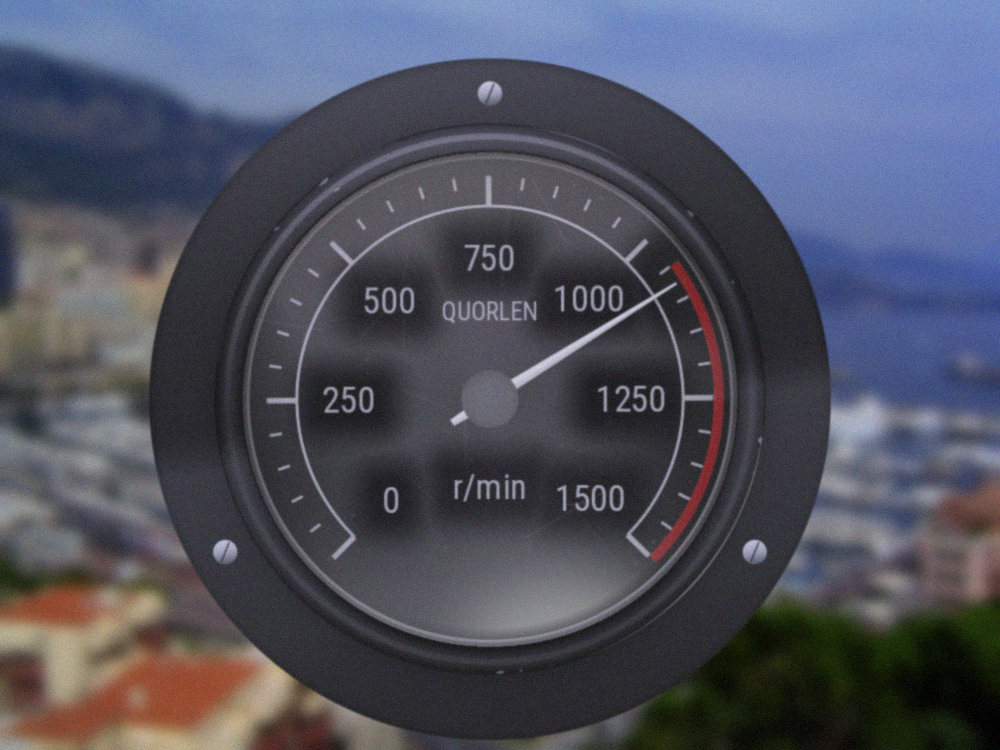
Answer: 1075 rpm
